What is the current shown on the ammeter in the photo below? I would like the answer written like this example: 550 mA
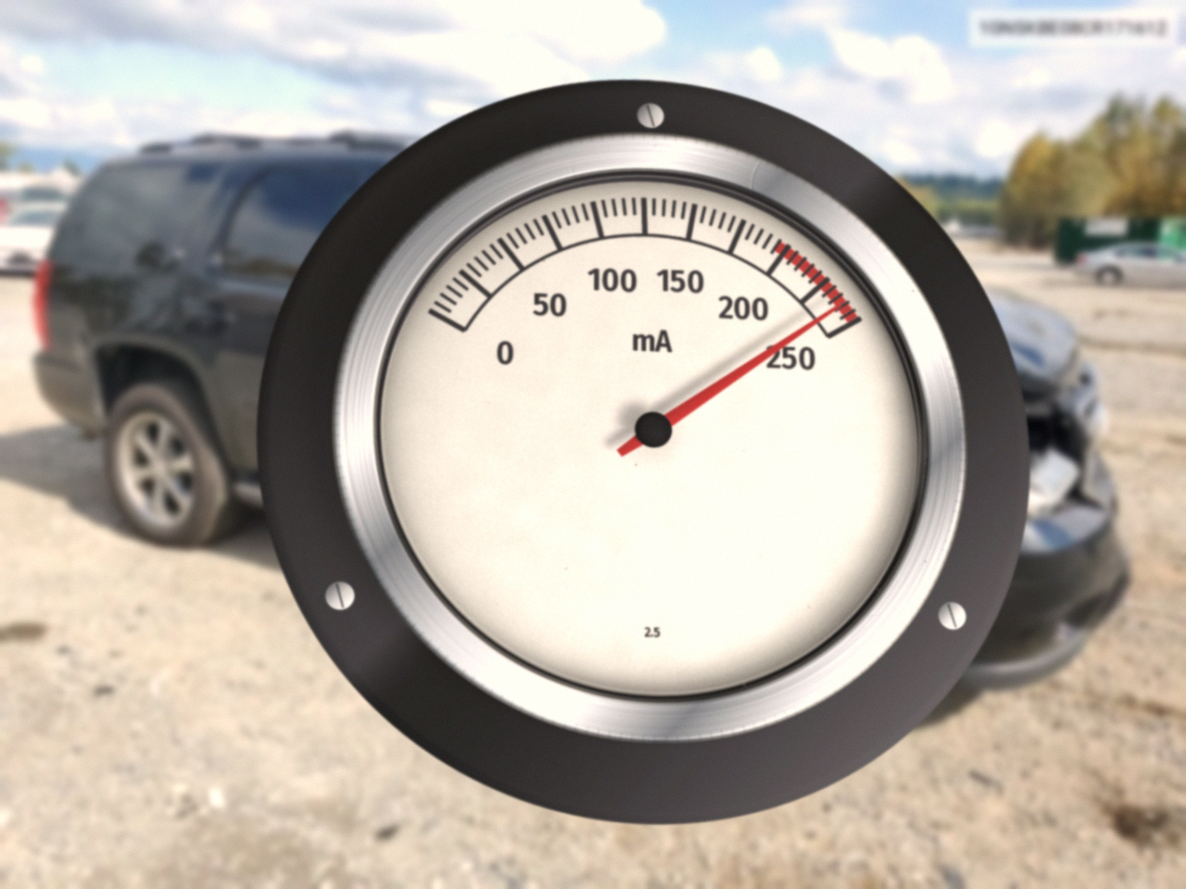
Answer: 240 mA
